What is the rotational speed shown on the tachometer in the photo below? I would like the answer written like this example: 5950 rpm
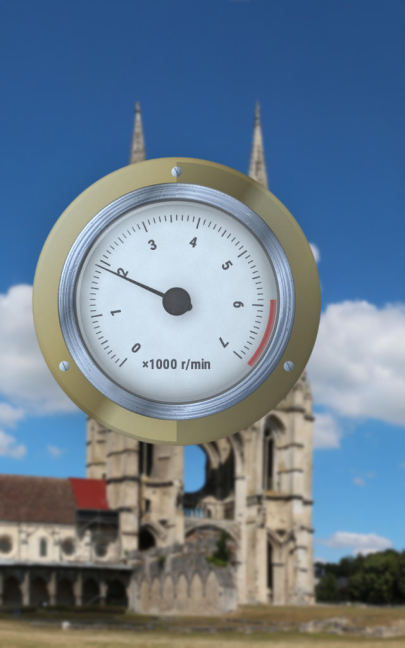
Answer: 1900 rpm
